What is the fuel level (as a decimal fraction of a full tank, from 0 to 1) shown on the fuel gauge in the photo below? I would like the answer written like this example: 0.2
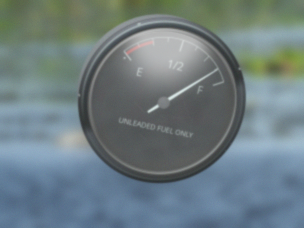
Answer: 0.875
